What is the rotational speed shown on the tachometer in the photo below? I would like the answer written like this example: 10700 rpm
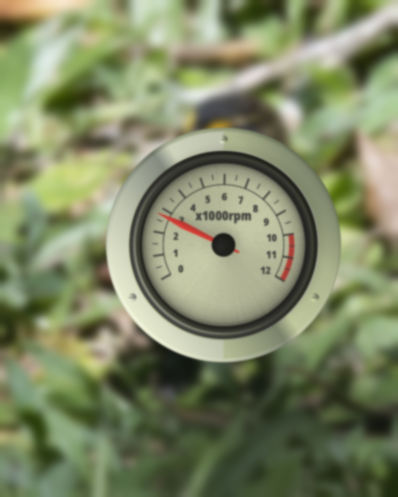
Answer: 2750 rpm
